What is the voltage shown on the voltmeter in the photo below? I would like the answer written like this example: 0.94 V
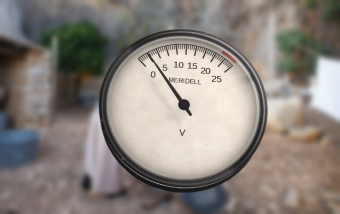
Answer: 2.5 V
